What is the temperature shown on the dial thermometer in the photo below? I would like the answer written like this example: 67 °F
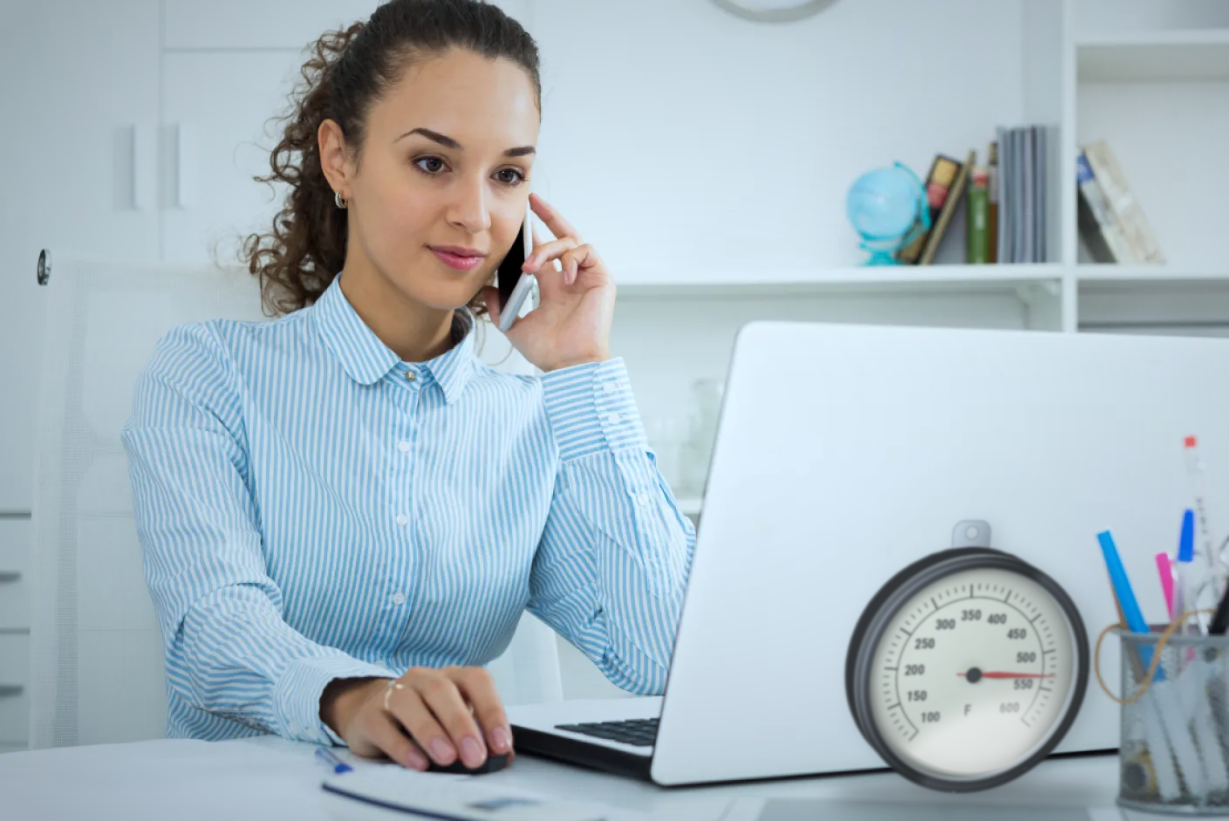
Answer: 530 °F
